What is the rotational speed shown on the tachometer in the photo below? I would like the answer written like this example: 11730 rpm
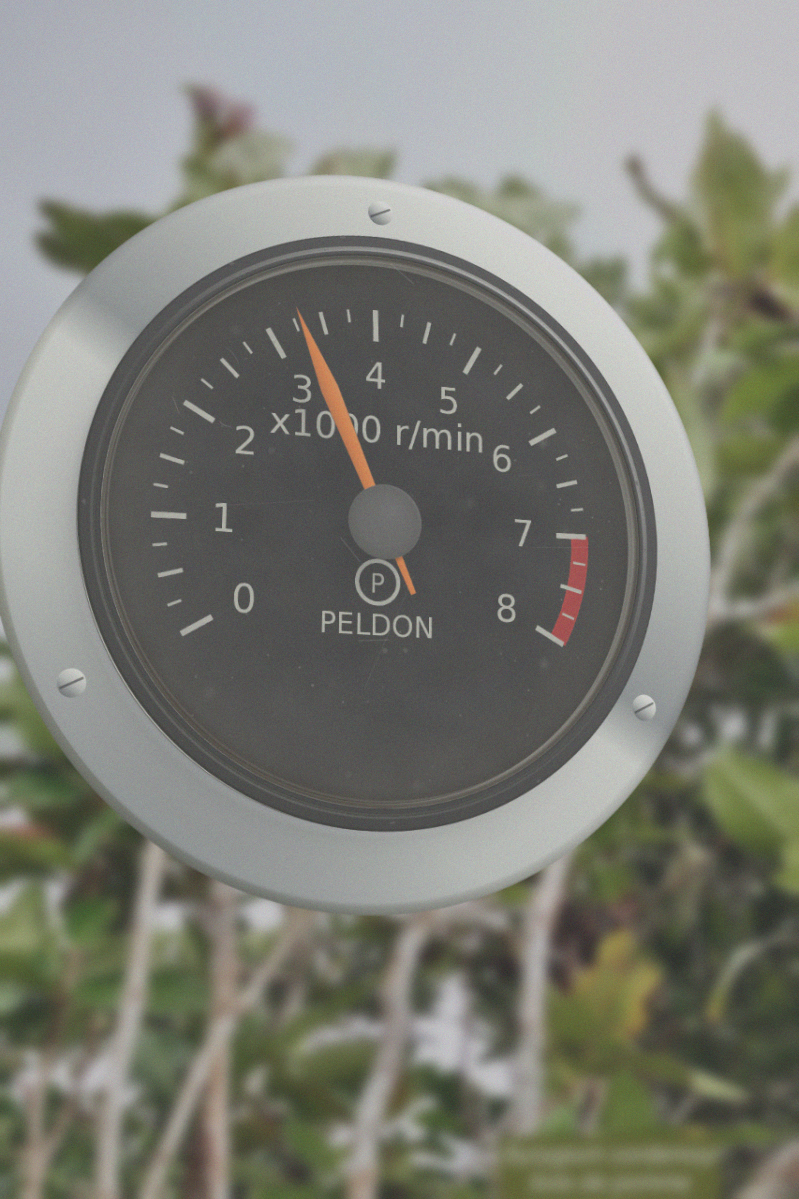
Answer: 3250 rpm
